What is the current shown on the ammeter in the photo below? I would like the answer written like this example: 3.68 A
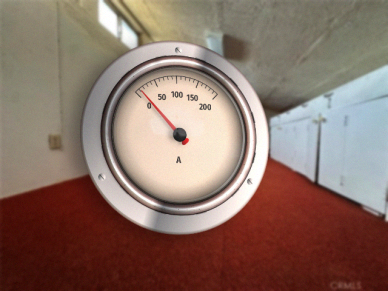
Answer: 10 A
